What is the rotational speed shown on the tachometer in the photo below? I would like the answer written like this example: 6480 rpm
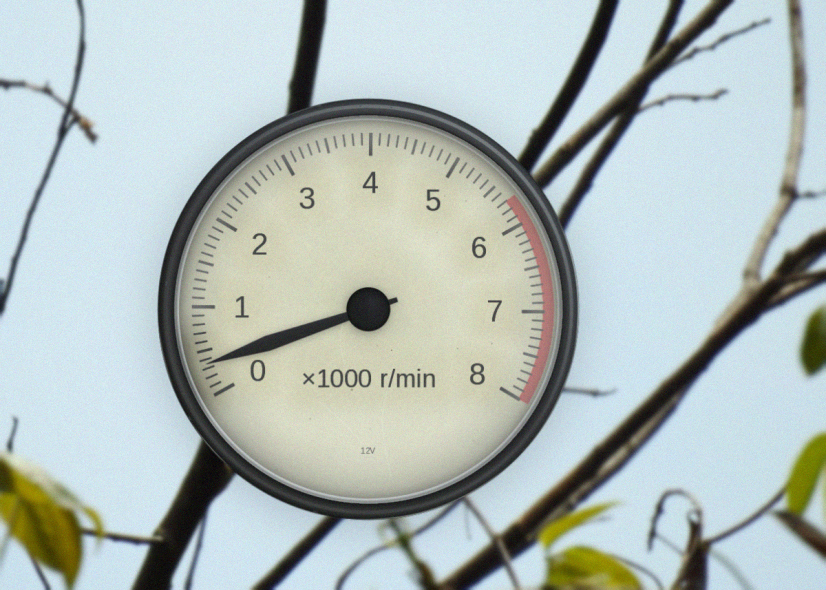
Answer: 350 rpm
